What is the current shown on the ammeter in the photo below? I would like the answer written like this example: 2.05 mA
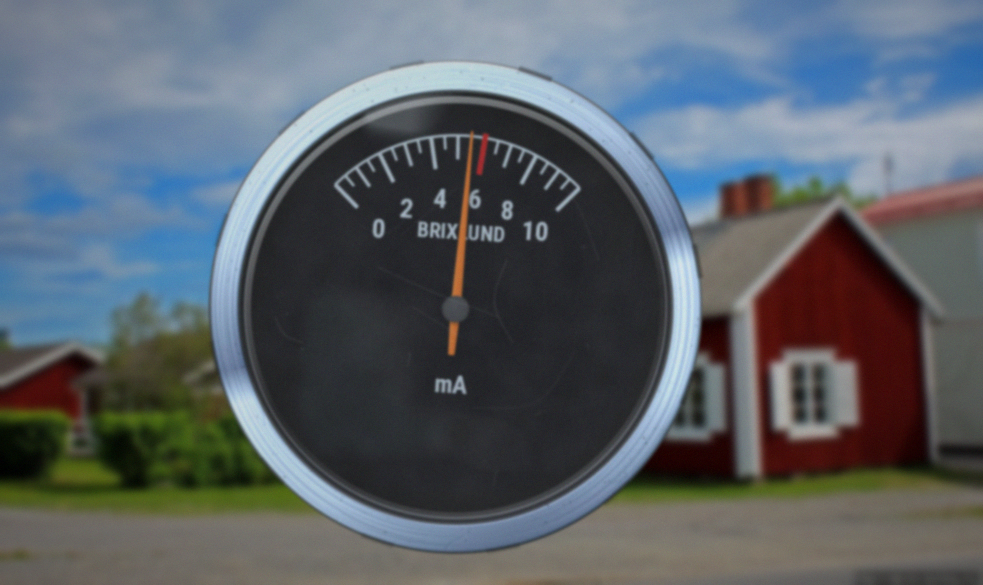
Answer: 5.5 mA
